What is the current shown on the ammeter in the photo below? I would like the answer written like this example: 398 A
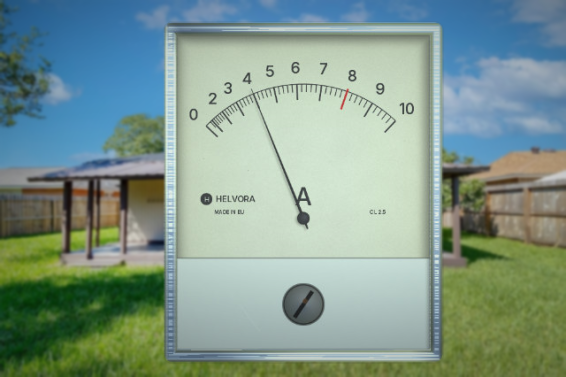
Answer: 4 A
